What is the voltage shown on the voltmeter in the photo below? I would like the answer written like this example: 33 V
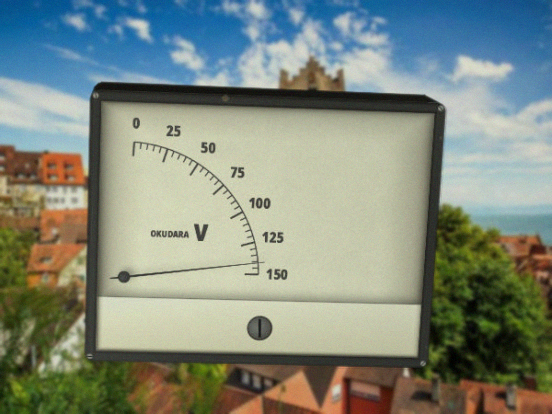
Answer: 140 V
